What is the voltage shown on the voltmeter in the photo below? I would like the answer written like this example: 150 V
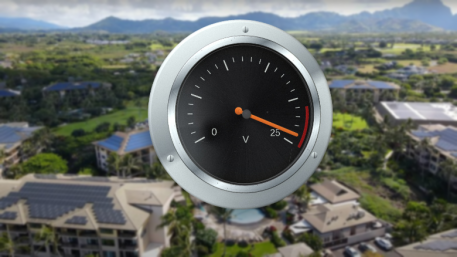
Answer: 24 V
